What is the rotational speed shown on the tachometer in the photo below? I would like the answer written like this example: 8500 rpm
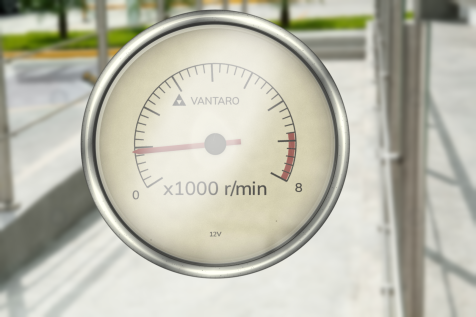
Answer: 900 rpm
